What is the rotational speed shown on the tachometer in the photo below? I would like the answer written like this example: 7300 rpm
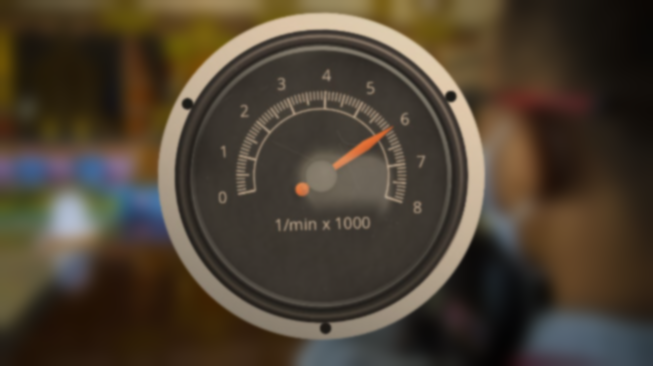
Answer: 6000 rpm
